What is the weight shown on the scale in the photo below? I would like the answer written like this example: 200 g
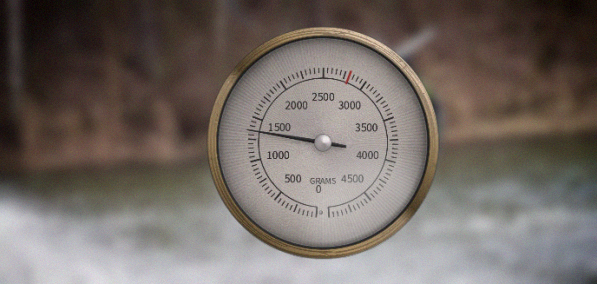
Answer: 1350 g
